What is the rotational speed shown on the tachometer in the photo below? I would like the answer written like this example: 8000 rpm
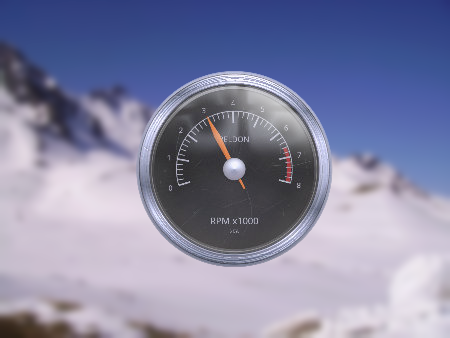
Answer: 3000 rpm
